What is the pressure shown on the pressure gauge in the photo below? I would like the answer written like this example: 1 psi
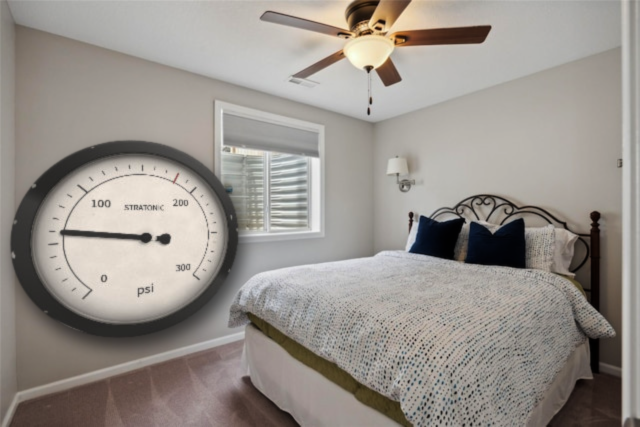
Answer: 60 psi
